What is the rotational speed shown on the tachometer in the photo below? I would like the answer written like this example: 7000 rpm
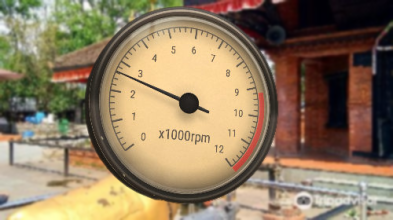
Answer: 2600 rpm
